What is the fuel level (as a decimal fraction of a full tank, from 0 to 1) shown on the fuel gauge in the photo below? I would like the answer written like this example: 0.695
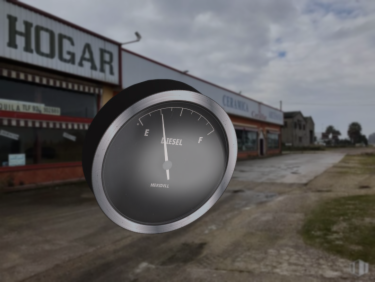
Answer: 0.25
